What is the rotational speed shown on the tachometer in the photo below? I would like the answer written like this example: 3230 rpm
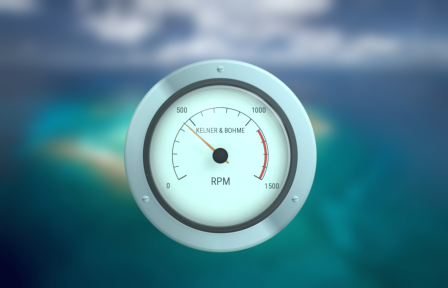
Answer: 450 rpm
